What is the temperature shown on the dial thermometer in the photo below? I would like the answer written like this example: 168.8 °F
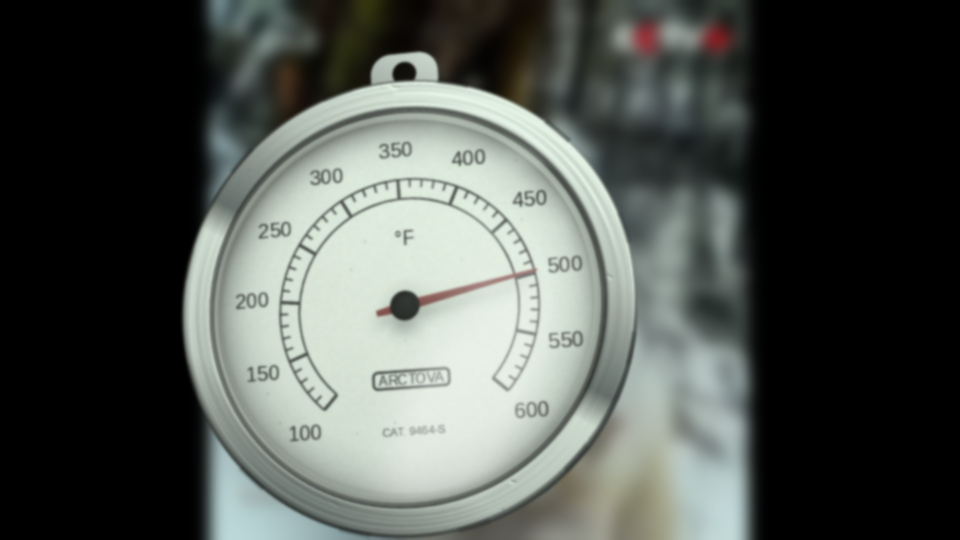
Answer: 500 °F
